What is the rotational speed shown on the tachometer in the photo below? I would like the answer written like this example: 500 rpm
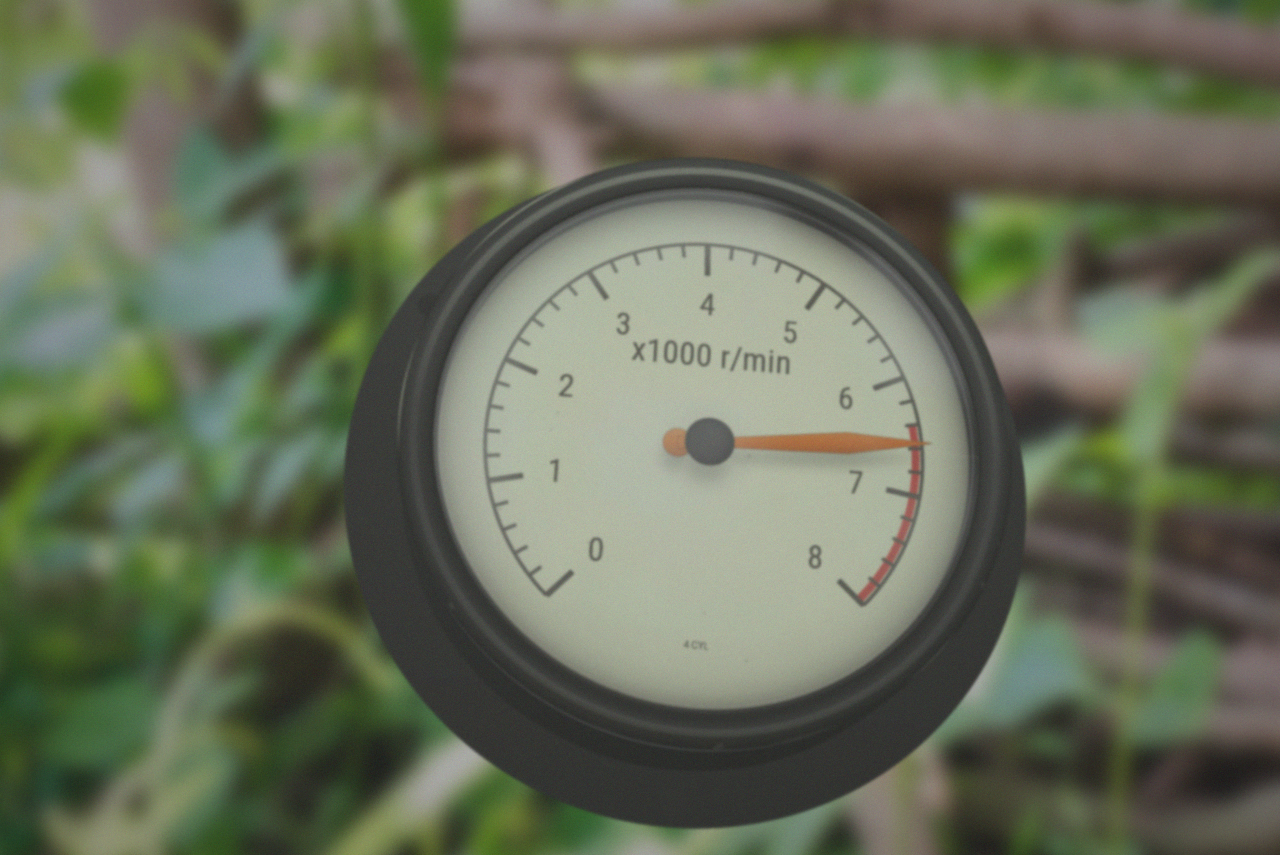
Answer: 6600 rpm
